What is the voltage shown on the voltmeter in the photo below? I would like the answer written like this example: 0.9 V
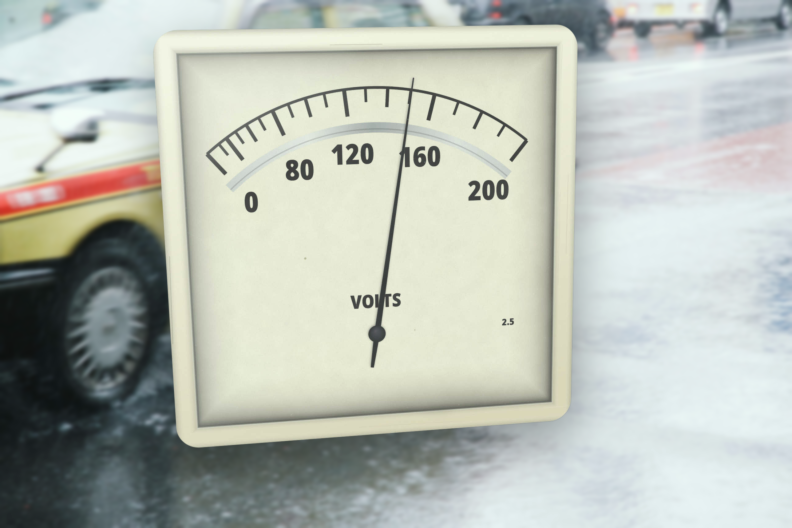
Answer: 150 V
